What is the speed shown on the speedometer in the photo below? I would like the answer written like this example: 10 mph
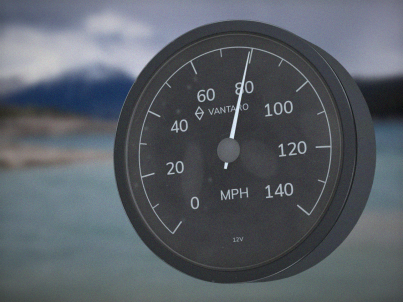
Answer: 80 mph
